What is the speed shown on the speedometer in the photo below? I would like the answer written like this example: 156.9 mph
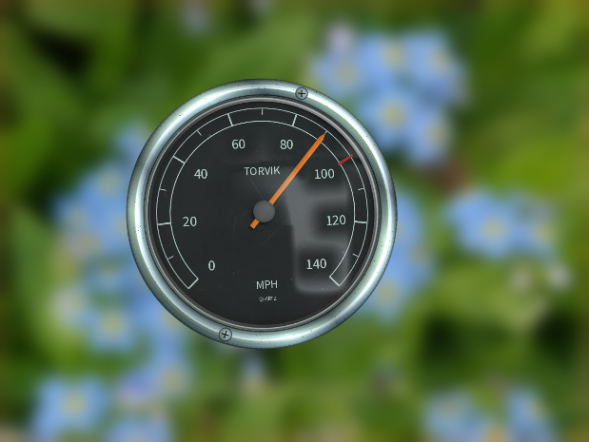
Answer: 90 mph
